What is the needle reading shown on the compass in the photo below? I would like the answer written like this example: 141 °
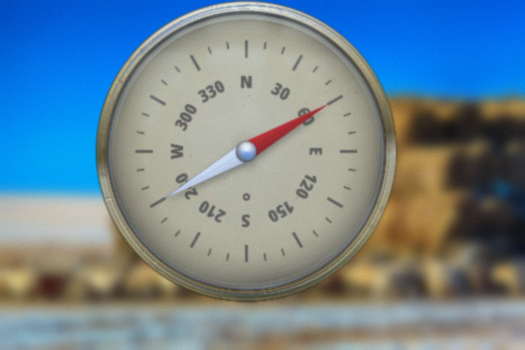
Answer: 60 °
